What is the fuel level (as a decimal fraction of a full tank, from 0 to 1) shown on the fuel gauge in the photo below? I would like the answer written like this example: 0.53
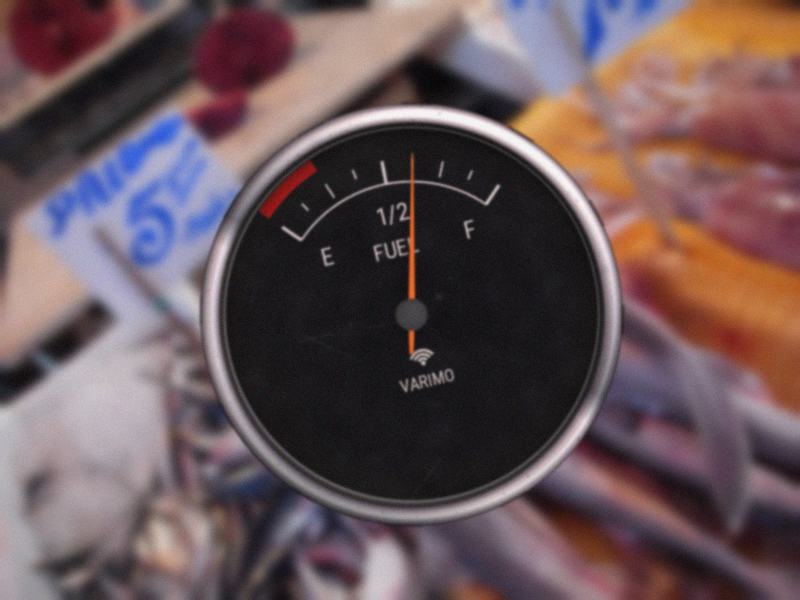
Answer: 0.625
